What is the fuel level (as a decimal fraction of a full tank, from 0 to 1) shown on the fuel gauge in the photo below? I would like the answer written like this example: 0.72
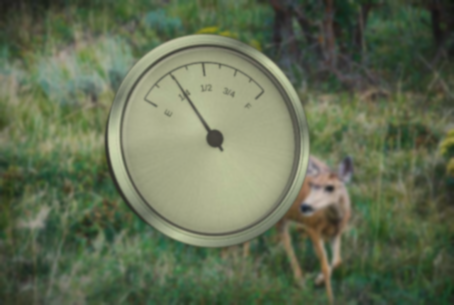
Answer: 0.25
